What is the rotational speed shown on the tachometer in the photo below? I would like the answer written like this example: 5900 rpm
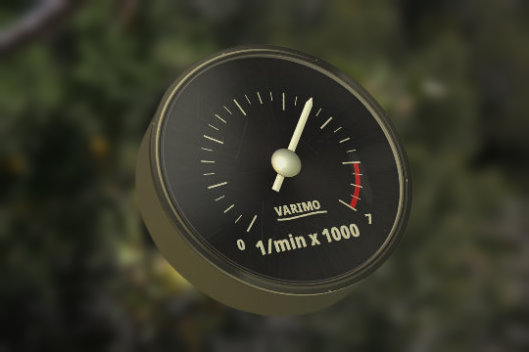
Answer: 4500 rpm
